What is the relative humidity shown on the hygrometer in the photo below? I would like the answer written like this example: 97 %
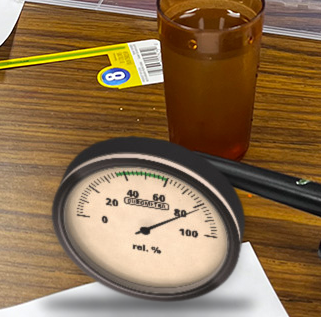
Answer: 80 %
